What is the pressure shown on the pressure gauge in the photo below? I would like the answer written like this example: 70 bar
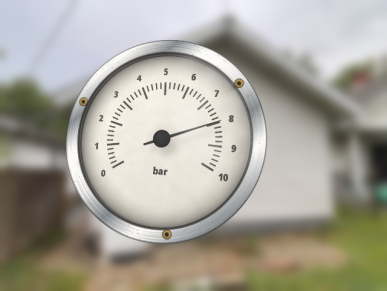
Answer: 8 bar
